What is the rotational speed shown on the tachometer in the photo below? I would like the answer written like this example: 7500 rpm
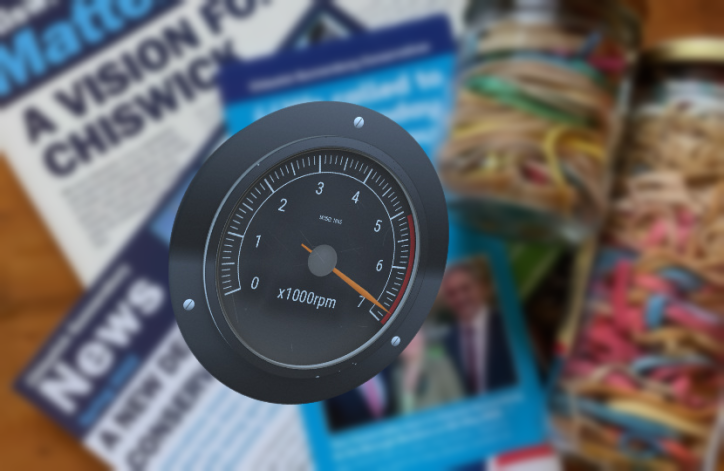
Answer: 6800 rpm
